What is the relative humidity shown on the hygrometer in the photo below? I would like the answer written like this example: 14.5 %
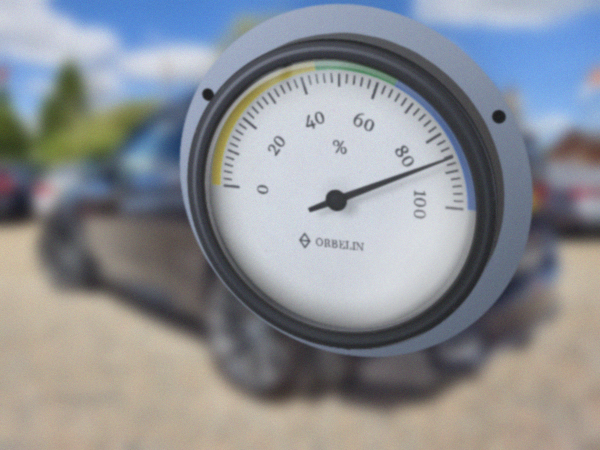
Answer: 86 %
